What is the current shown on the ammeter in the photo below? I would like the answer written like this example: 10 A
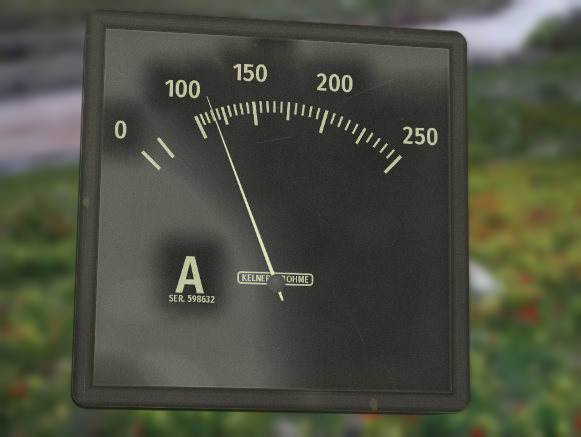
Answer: 115 A
